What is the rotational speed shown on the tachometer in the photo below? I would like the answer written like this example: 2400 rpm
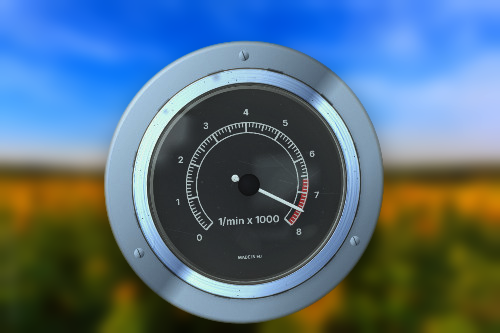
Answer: 7500 rpm
